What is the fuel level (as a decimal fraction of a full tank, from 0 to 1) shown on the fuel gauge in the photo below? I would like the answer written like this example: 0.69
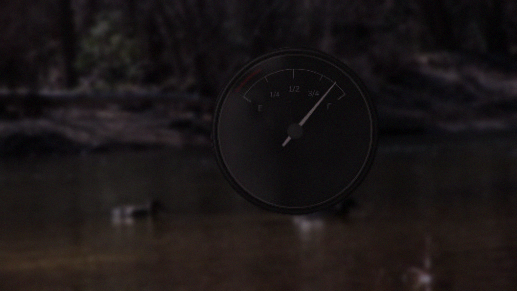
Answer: 0.875
